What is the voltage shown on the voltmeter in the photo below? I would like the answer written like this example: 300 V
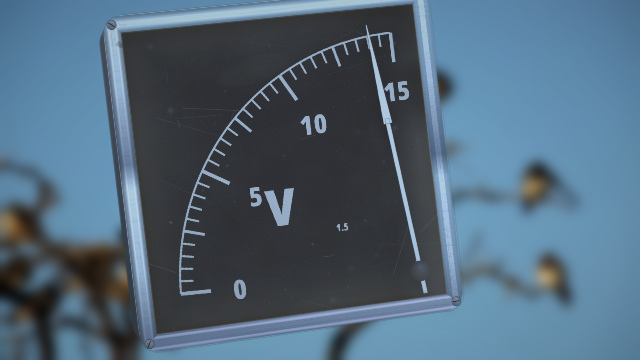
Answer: 14 V
